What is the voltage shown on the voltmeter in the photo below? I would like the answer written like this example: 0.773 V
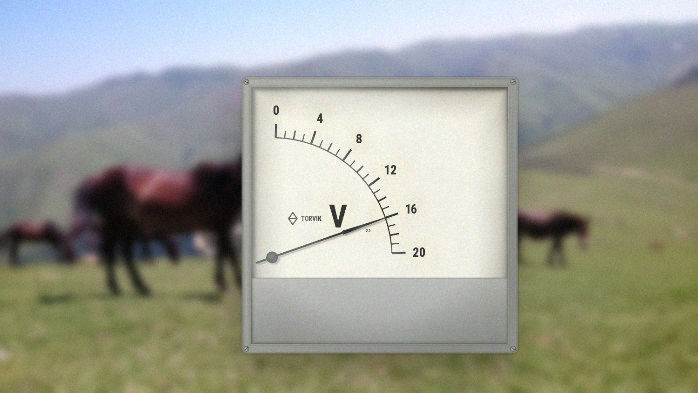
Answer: 16 V
